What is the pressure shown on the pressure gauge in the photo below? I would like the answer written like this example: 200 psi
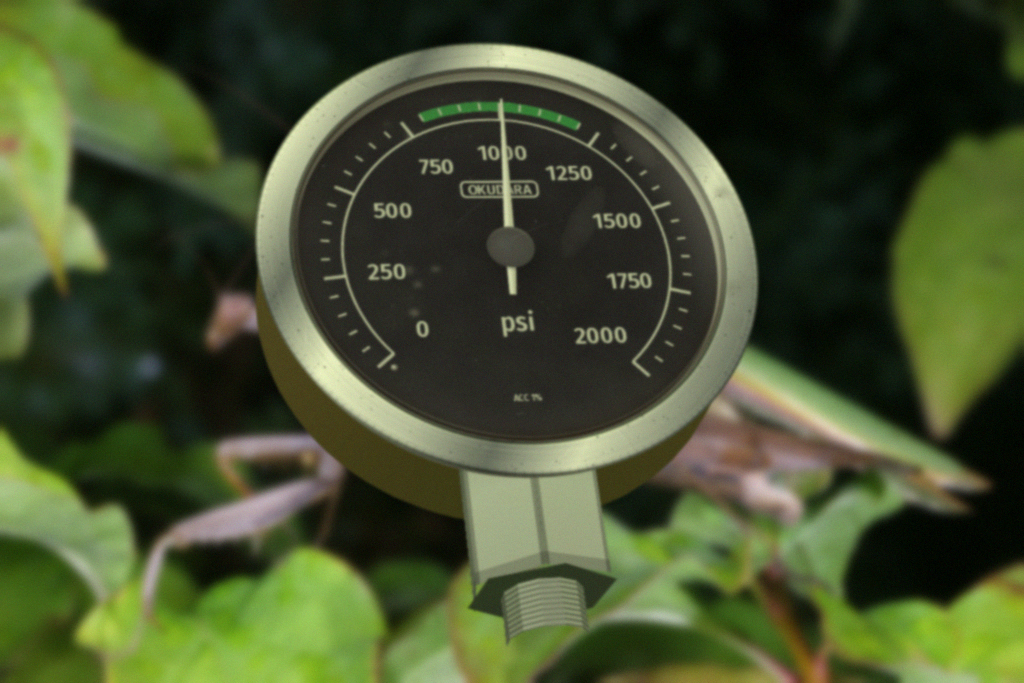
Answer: 1000 psi
